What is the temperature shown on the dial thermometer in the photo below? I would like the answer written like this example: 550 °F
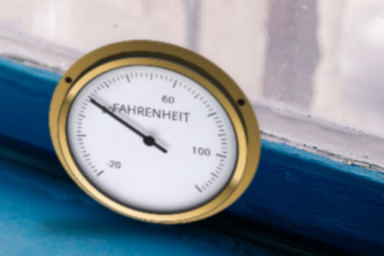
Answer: 20 °F
